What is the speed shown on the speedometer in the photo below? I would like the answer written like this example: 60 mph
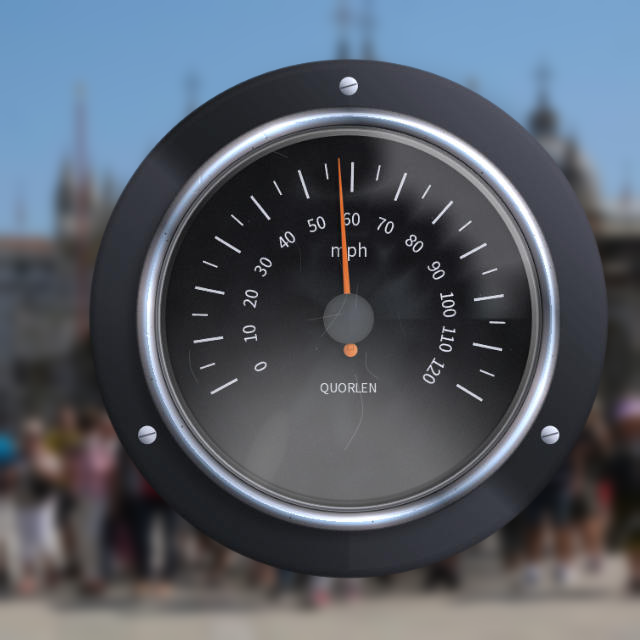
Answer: 57.5 mph
